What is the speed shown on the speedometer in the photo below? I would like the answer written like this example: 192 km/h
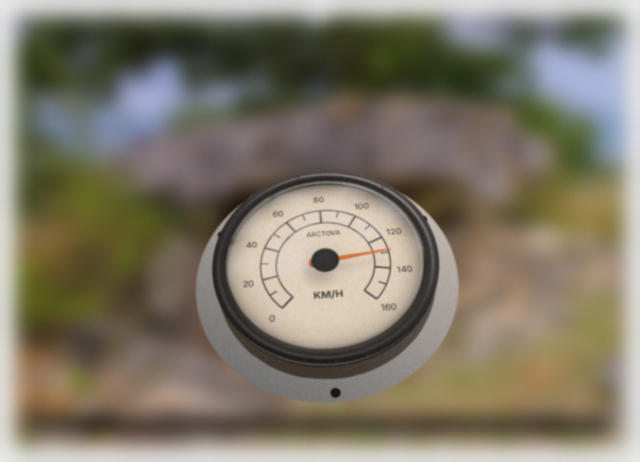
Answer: 130 km/h
